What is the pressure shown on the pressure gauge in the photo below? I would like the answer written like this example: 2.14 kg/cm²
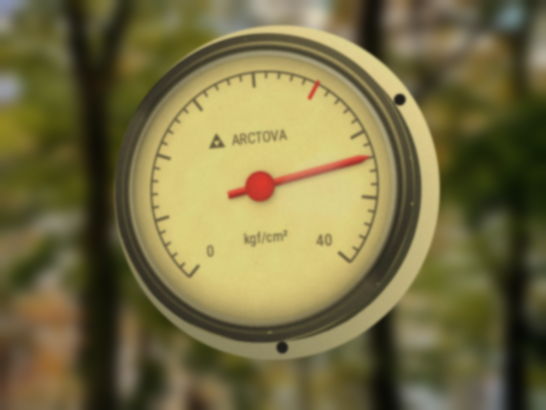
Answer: 32 kg/cm²
